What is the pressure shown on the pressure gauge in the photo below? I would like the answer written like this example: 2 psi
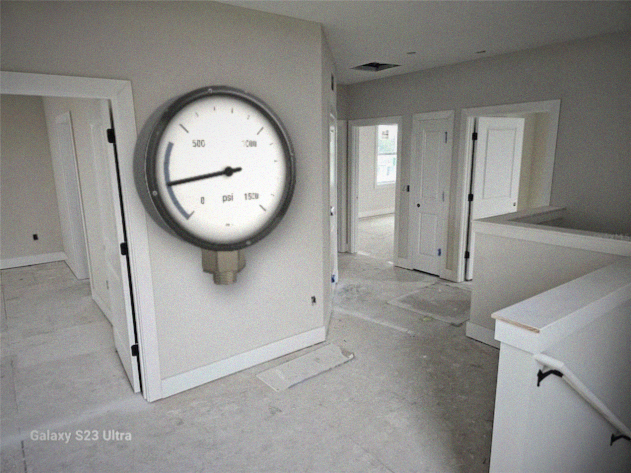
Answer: 200 psi
